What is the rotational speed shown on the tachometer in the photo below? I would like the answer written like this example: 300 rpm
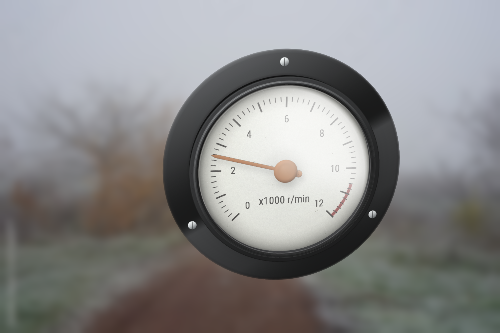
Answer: 2600 rpm
